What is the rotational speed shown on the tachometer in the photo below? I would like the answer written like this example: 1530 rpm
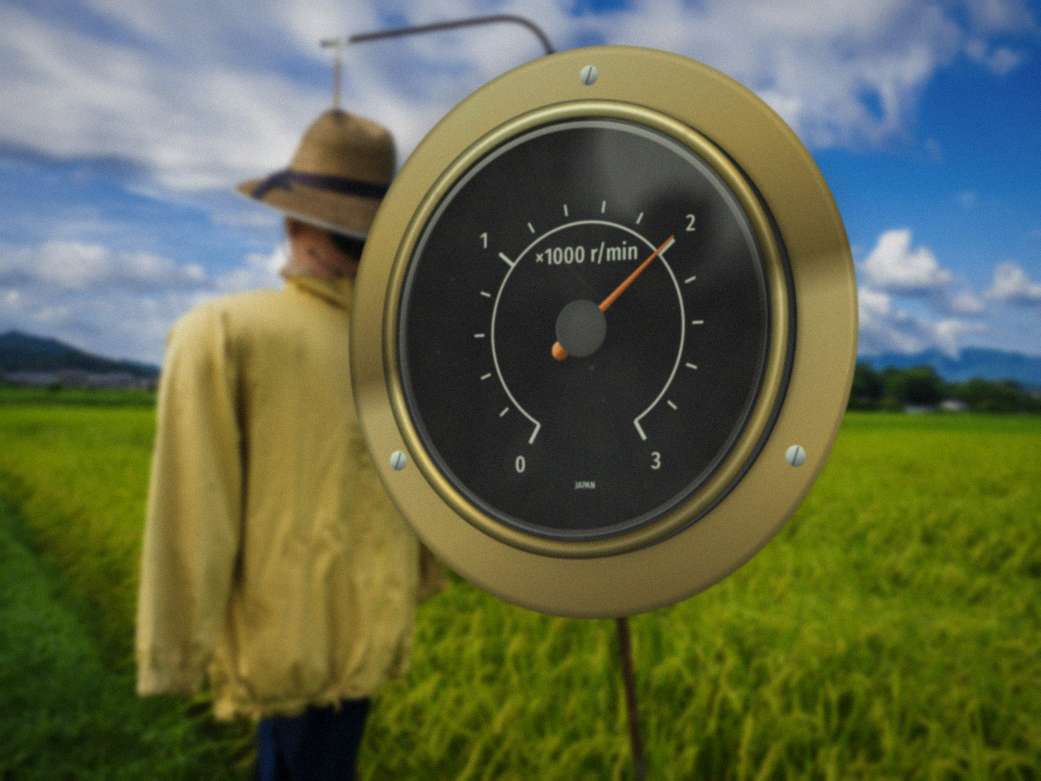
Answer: 2000 rpm
